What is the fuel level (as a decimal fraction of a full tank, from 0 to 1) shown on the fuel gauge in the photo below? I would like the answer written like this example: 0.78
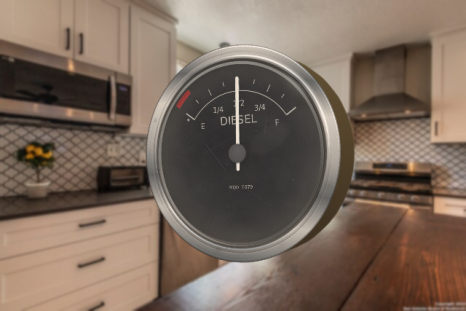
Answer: 0.5
